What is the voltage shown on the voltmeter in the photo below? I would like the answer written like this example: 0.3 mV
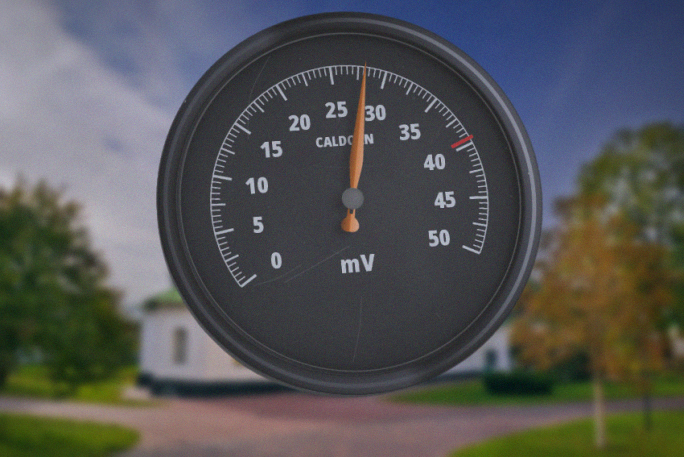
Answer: 28 mV
